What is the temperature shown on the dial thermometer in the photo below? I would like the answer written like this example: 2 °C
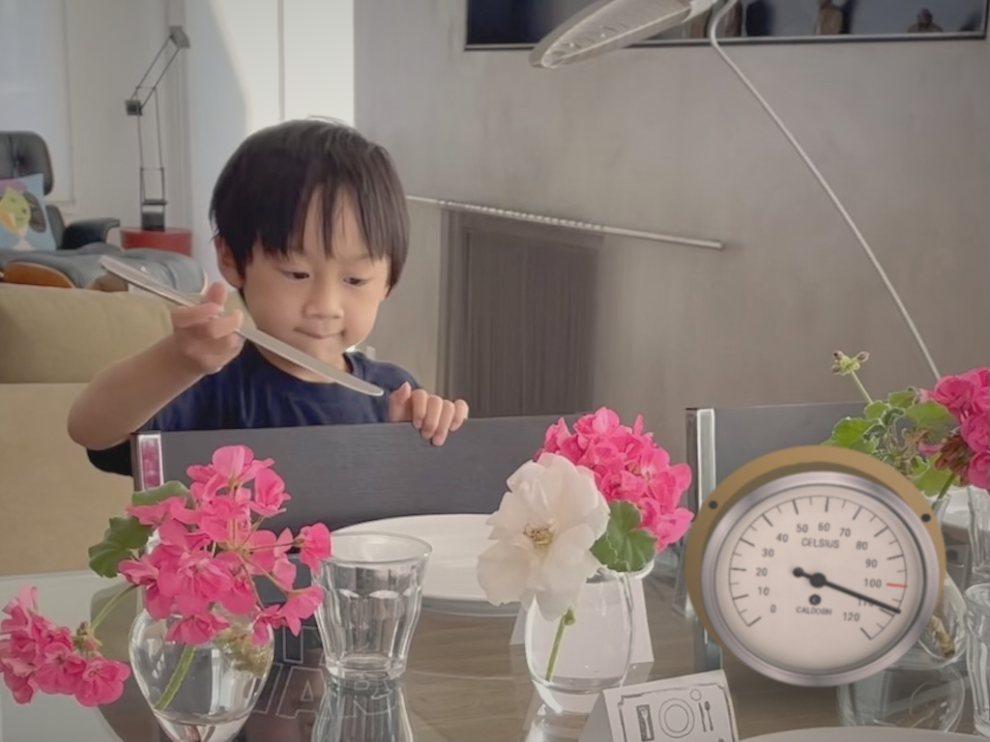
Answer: 107.5 °C
